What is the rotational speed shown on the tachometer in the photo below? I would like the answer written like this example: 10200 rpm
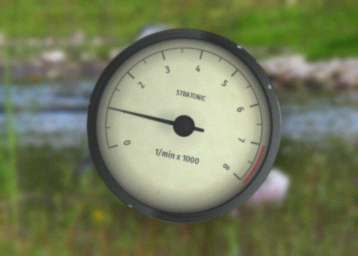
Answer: 1000 rpm
